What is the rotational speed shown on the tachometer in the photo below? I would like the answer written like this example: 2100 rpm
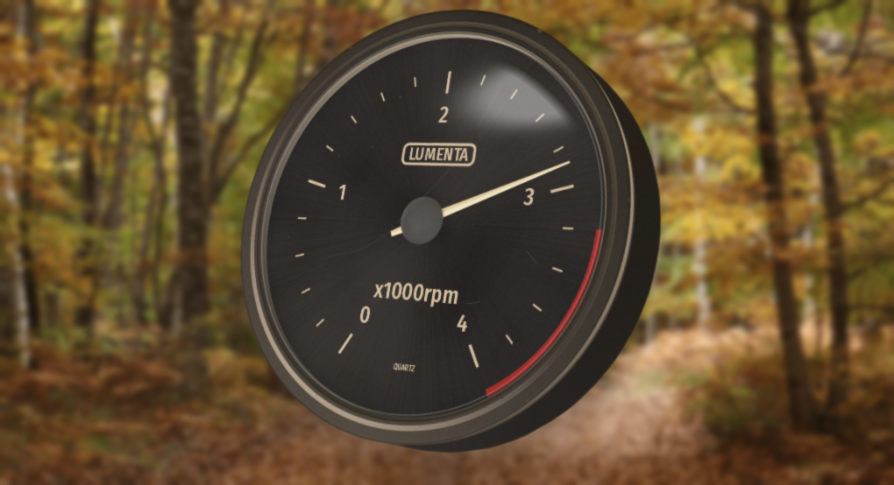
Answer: 2900 rpm
